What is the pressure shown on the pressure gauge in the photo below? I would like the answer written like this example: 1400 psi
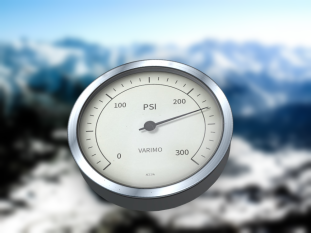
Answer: 230 psi
